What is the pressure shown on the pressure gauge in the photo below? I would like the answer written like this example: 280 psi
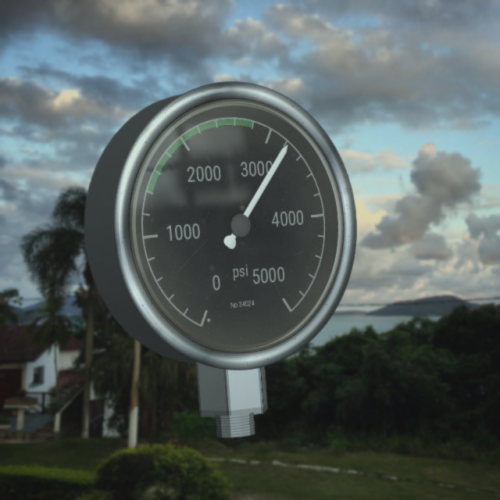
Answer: 3200 psi
